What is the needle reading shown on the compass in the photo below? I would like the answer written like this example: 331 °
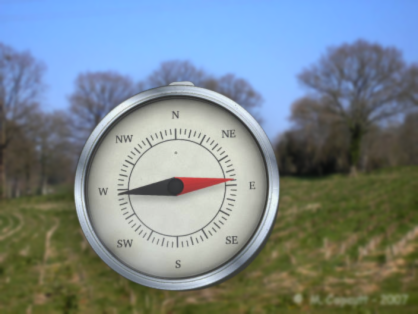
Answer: 85 °
